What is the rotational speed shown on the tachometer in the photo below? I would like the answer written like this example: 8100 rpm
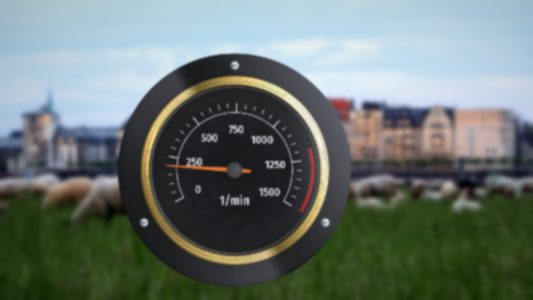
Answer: 200 rpm
